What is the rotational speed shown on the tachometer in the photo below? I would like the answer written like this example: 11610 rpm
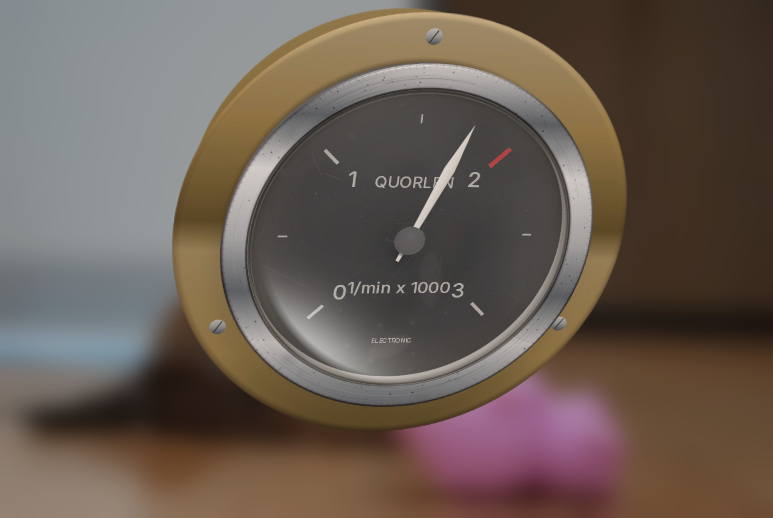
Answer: 1750 rpm
